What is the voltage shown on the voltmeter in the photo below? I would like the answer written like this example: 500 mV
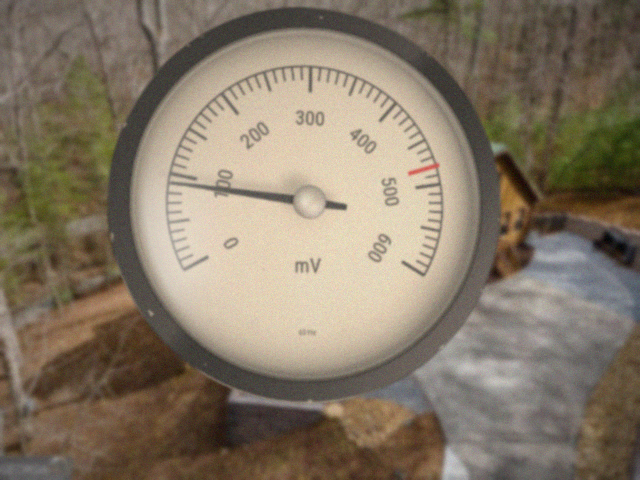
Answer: 90 mV
